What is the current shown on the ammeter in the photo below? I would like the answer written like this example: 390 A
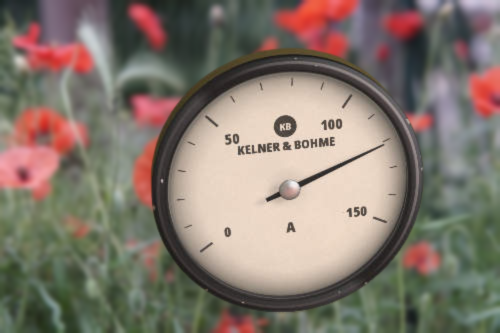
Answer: 120 A
